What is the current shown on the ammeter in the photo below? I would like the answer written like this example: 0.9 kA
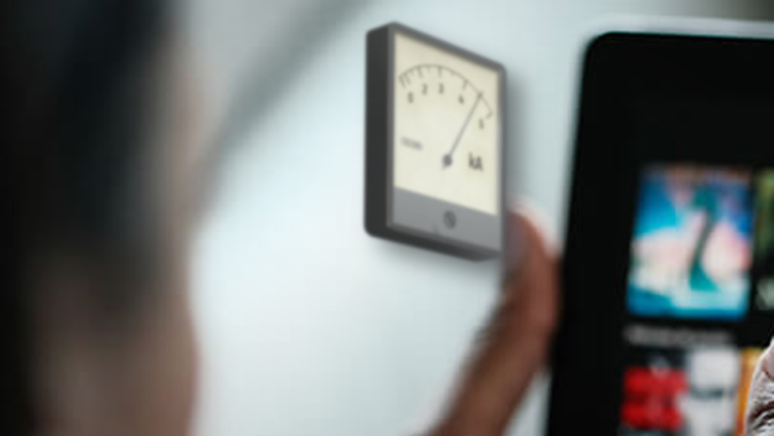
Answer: 4.5 kA
